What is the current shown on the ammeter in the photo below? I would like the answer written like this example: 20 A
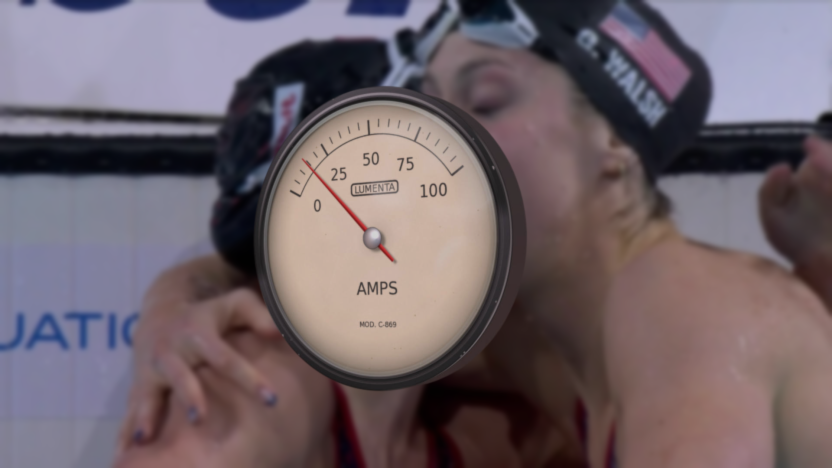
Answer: 15 A
